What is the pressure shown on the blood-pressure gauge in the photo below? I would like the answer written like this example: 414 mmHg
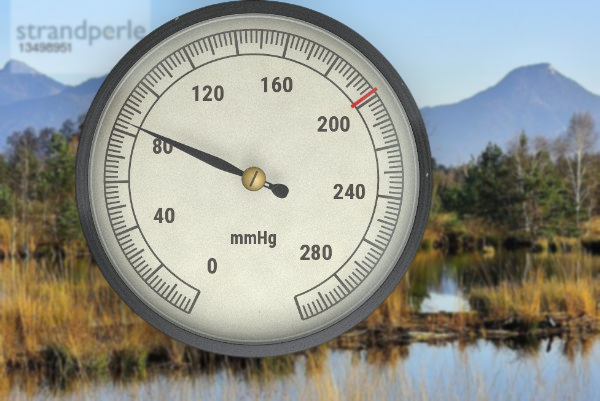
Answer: 84 mmHg
